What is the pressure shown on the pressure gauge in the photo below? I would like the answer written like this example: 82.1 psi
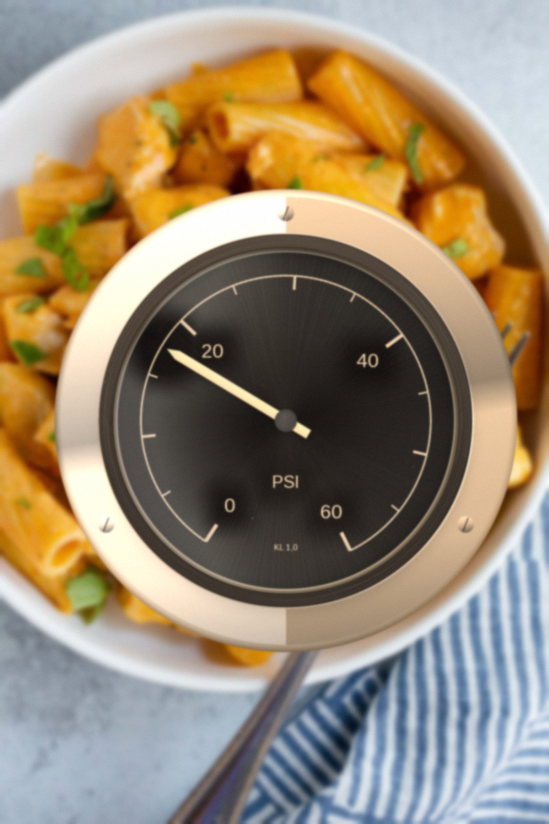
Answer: 17.5 psi
